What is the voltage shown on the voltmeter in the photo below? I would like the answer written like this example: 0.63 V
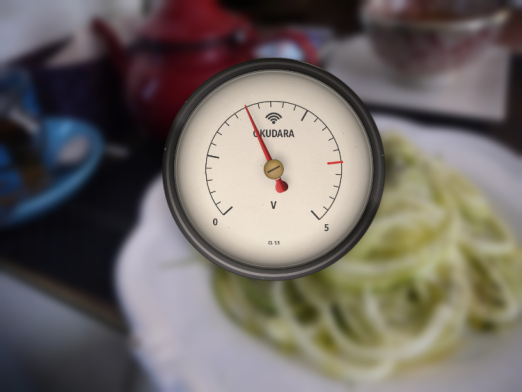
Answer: 2 V
